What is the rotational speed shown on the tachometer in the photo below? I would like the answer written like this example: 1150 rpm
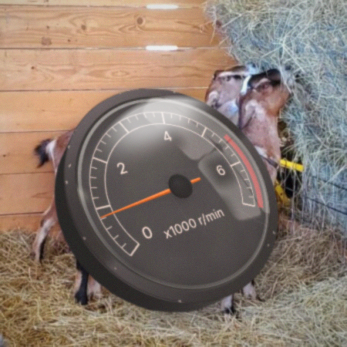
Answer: 800 rpm
